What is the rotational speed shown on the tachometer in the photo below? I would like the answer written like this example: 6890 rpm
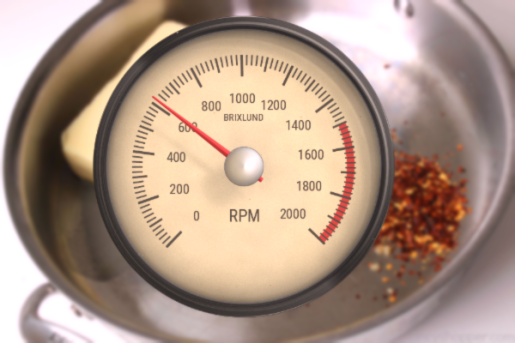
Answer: 620 rpm
